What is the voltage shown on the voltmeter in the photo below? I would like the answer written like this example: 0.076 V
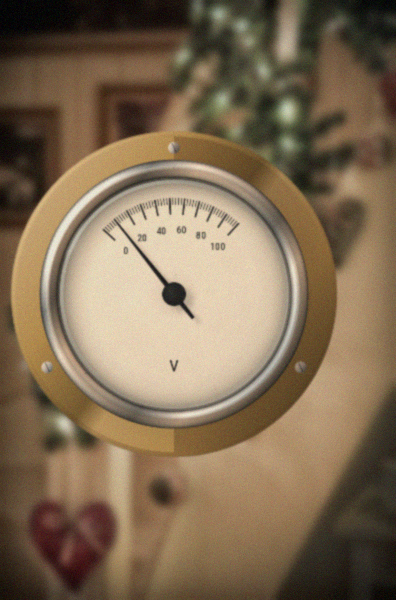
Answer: 10 V
